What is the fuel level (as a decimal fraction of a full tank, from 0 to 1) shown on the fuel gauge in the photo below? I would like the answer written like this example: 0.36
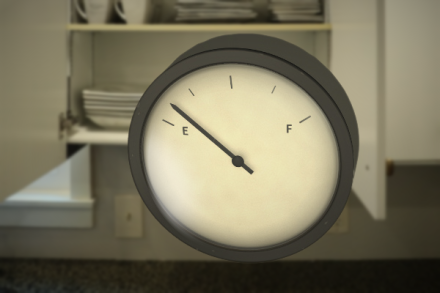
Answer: 0.125
